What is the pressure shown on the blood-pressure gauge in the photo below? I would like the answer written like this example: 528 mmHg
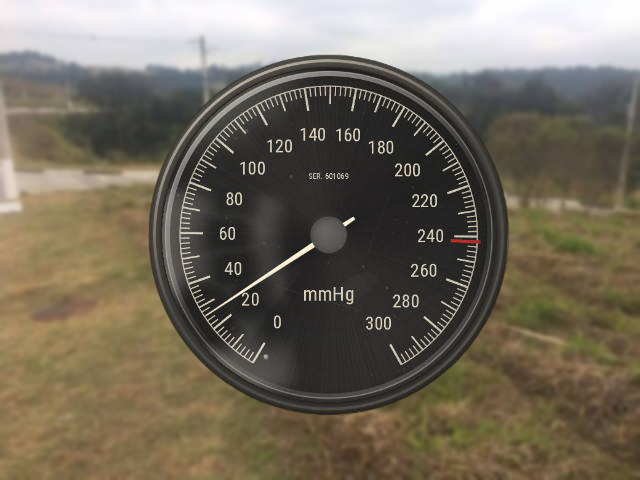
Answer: 26 mmHg
